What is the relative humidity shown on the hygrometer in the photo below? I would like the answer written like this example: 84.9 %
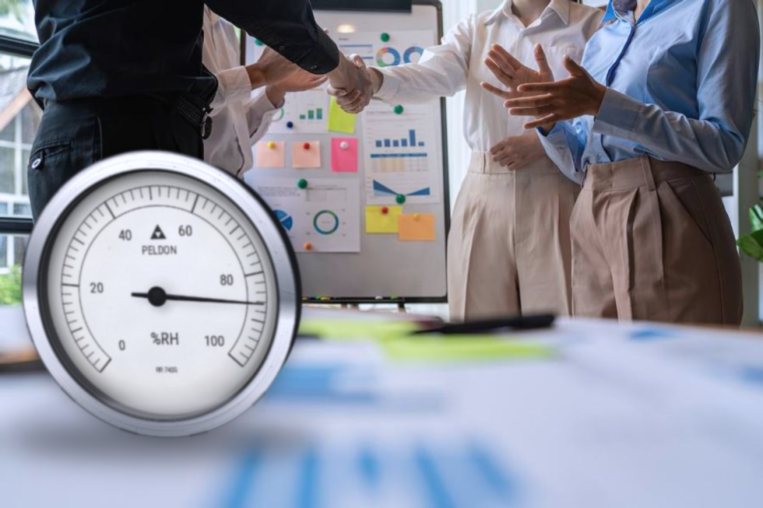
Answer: 86 %
